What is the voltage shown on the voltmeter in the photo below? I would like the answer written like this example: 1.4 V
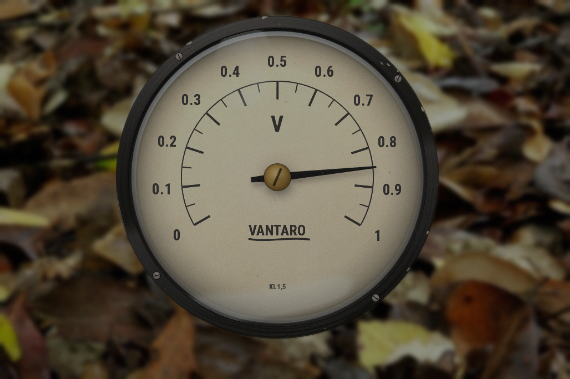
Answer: 0.85 V
